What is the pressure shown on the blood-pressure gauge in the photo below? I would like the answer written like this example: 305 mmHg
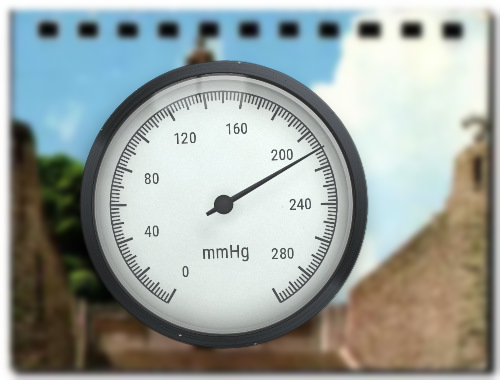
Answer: 210 mmHg
